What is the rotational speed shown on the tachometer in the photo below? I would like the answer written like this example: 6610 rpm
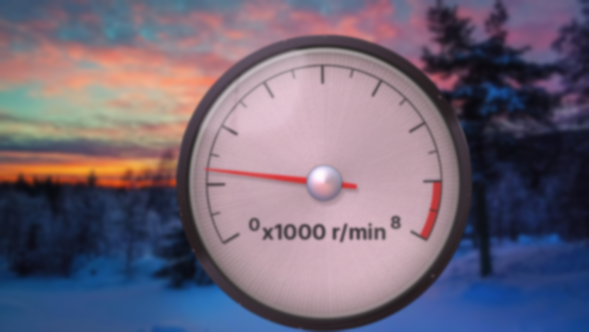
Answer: 1250 rpm
